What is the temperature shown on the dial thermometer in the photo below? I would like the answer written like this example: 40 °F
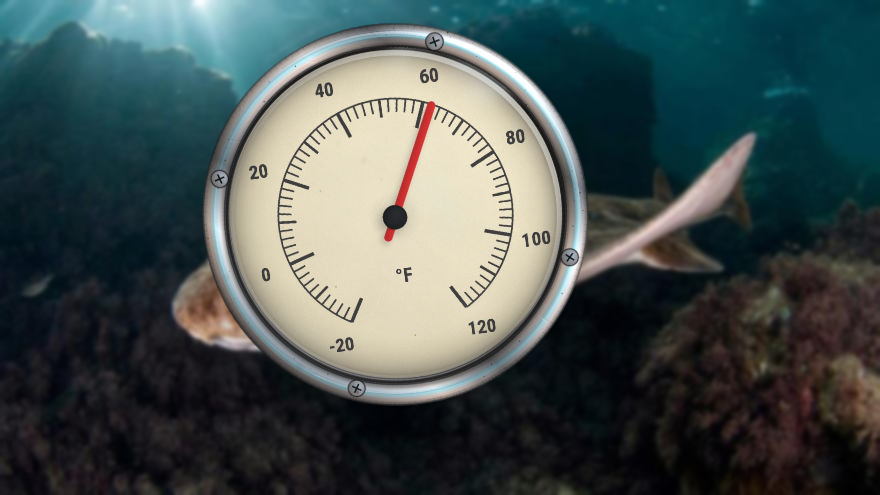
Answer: 62 °F
